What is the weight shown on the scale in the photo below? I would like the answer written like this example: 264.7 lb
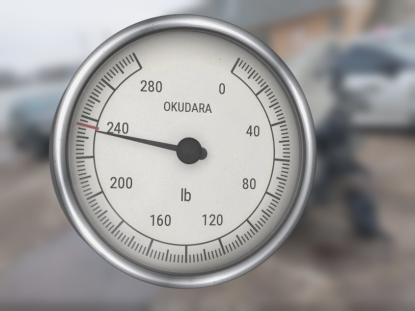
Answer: 234 lb
